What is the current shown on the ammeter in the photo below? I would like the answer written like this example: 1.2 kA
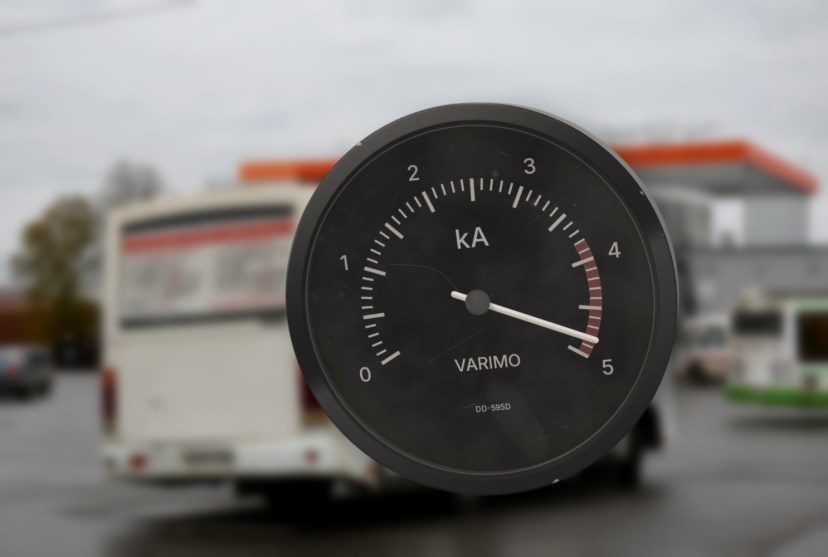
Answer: 4.8 kA
